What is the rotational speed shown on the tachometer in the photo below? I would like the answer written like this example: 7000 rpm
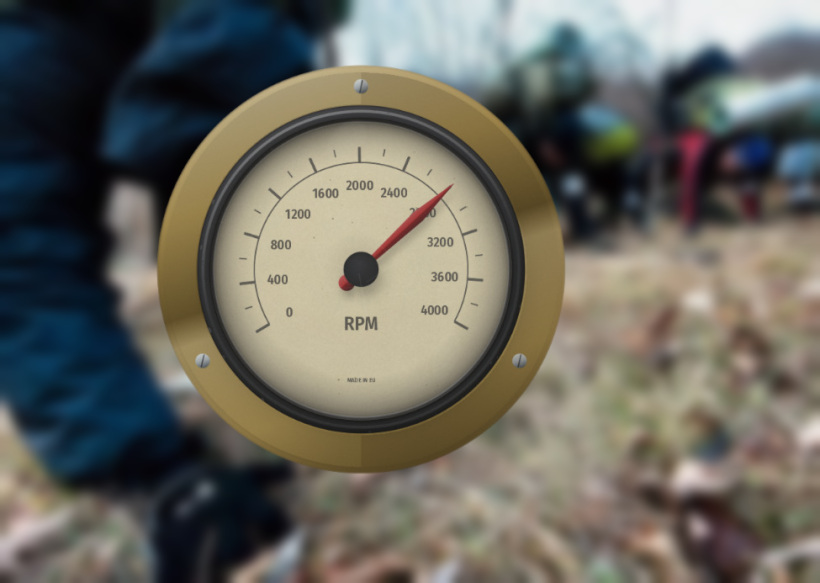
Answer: 2800 rpm
